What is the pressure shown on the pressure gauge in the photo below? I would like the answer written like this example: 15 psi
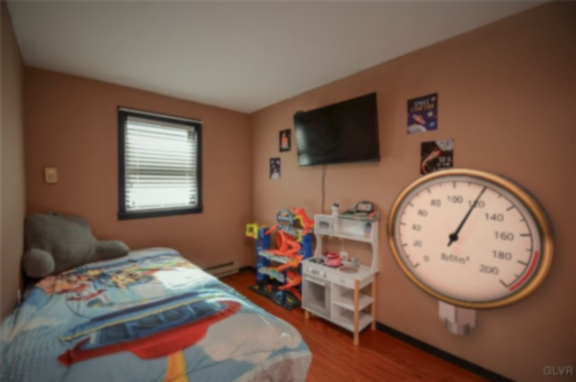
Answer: 120 psi
